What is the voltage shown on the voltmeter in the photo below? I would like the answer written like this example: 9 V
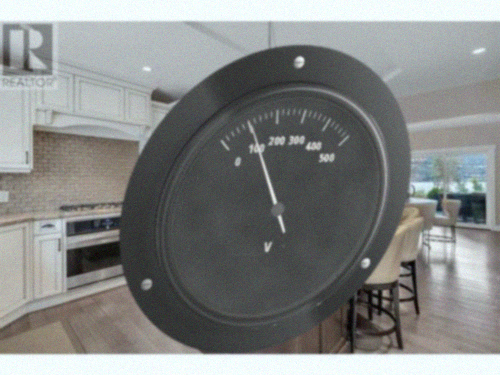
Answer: 100 V
